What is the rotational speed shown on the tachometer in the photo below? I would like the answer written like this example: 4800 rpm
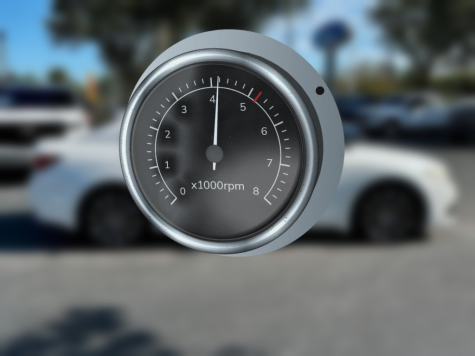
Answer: 4200 rpm
